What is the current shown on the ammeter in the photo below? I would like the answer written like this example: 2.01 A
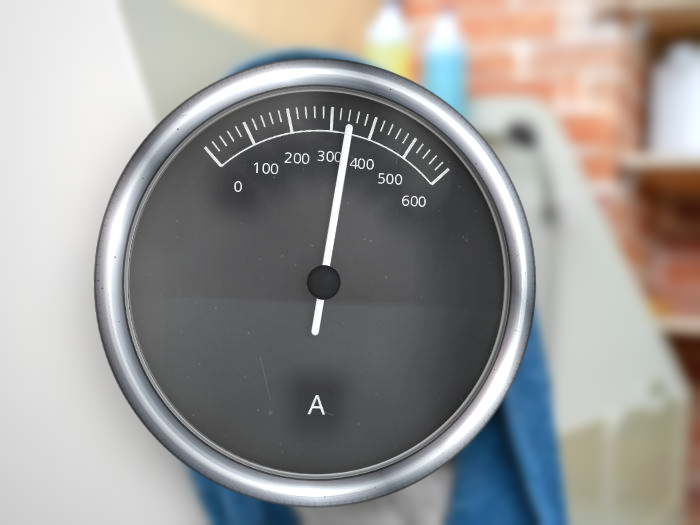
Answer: 340 A
